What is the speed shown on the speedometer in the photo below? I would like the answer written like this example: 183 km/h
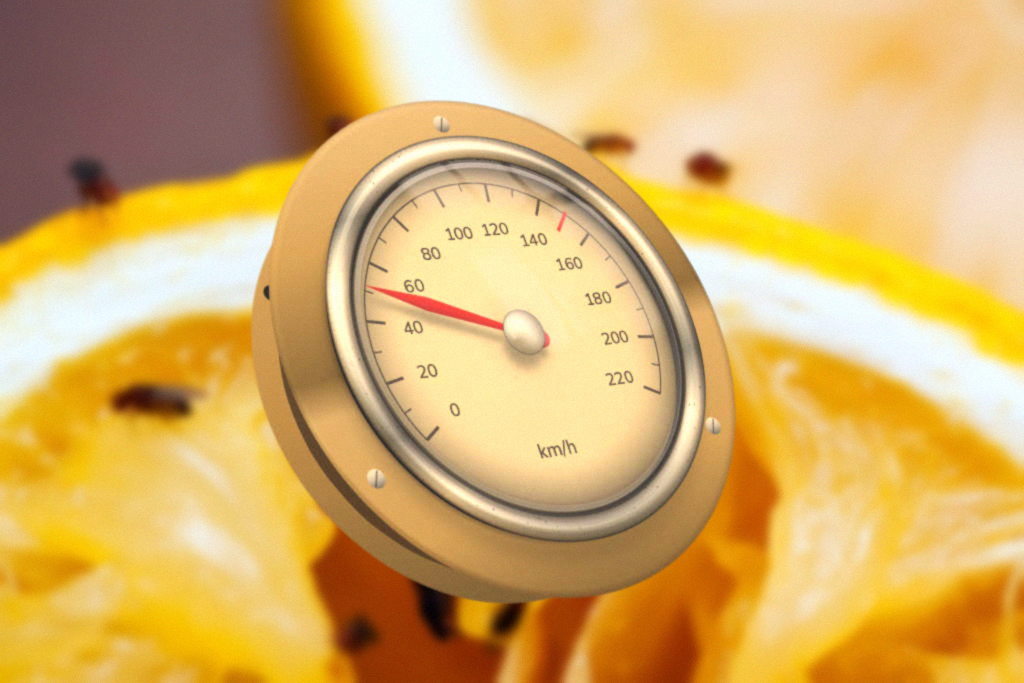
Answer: 50 km/h
